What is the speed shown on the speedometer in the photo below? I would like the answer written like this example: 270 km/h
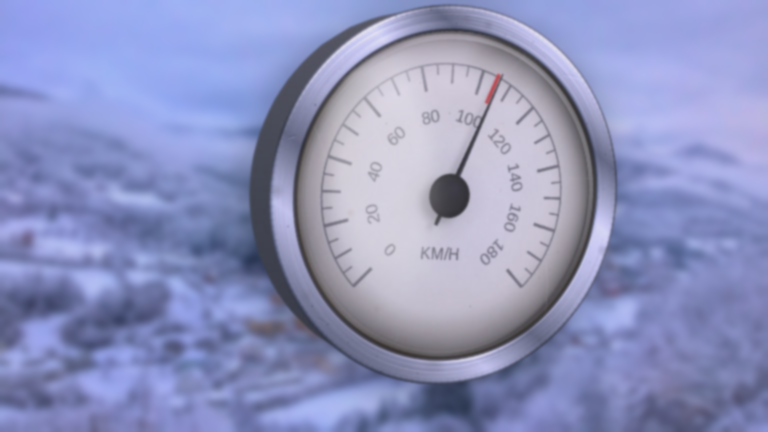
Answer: 105 km/h
